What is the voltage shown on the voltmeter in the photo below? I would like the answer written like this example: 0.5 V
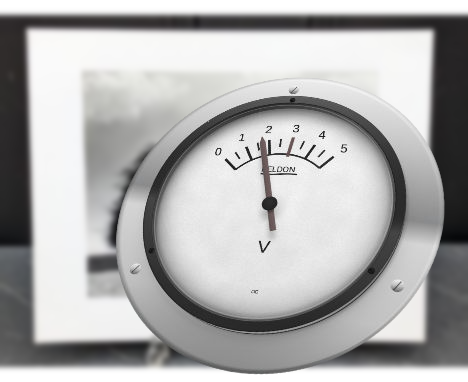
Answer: 1.75 V
